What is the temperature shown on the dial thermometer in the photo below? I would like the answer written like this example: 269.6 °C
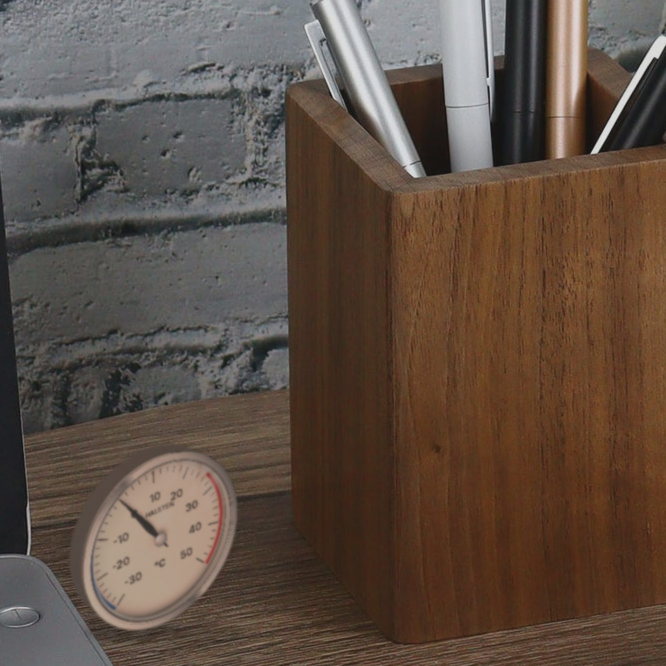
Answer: 0 °C
